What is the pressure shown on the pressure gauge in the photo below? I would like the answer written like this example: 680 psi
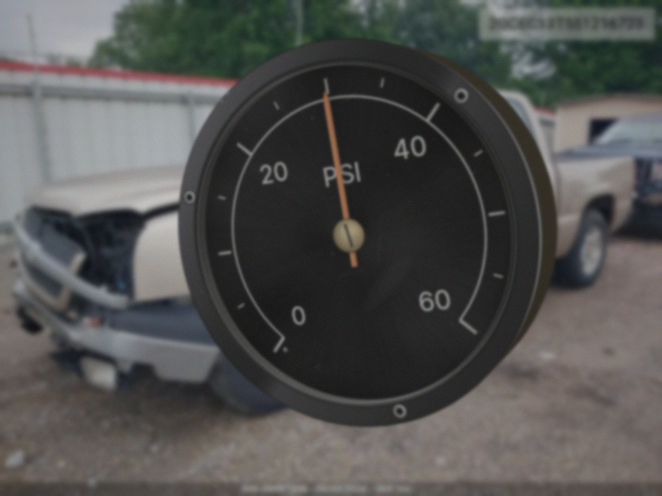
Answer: 30 psi
